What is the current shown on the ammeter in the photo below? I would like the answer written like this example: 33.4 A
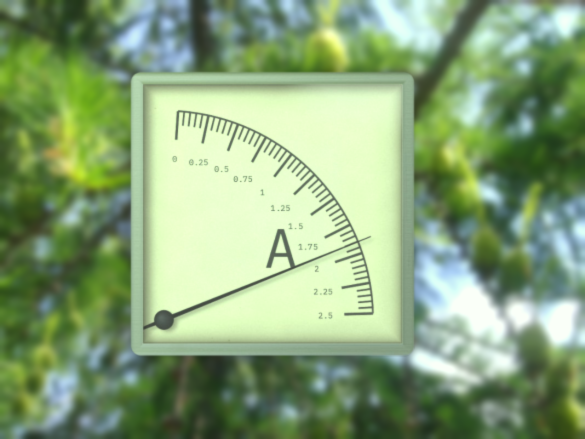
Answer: 1.9 A
